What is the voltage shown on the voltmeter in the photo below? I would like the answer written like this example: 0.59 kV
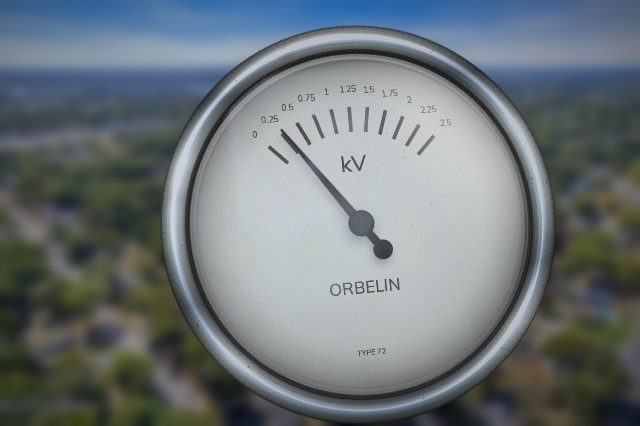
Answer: 0.25 kV
